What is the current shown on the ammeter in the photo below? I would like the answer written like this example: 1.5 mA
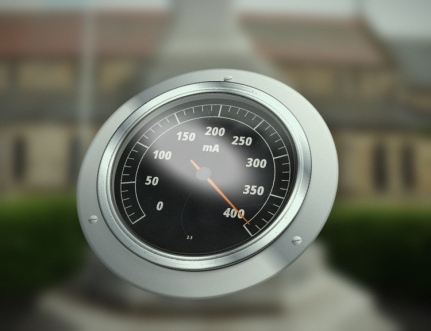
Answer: 395 mA
